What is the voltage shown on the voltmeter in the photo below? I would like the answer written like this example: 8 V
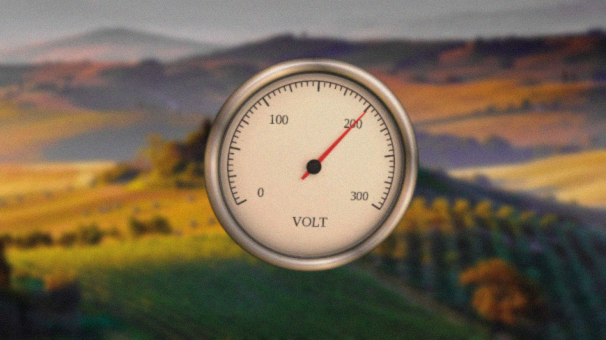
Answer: 200 V
